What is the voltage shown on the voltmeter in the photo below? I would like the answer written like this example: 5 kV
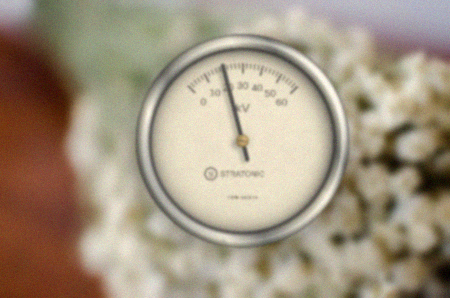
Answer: 20 kV
